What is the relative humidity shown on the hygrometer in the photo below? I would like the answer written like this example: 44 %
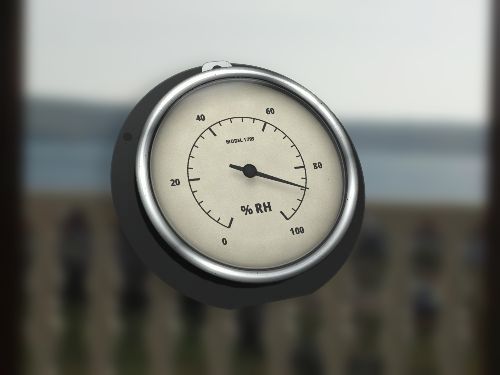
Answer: 88 %
